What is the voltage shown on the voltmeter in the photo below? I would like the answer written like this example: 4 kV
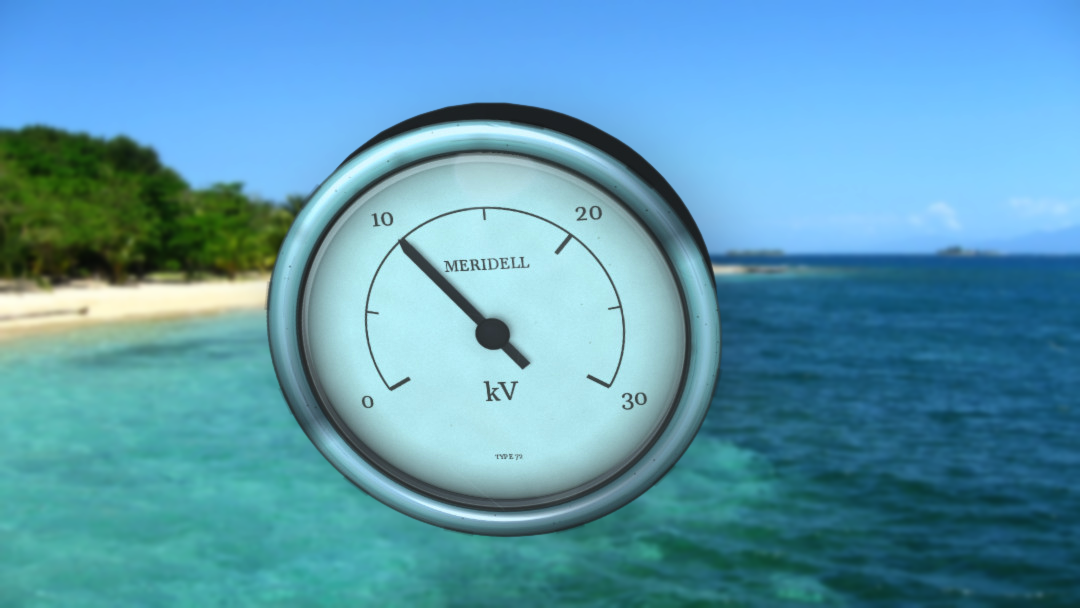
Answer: 10 kV
